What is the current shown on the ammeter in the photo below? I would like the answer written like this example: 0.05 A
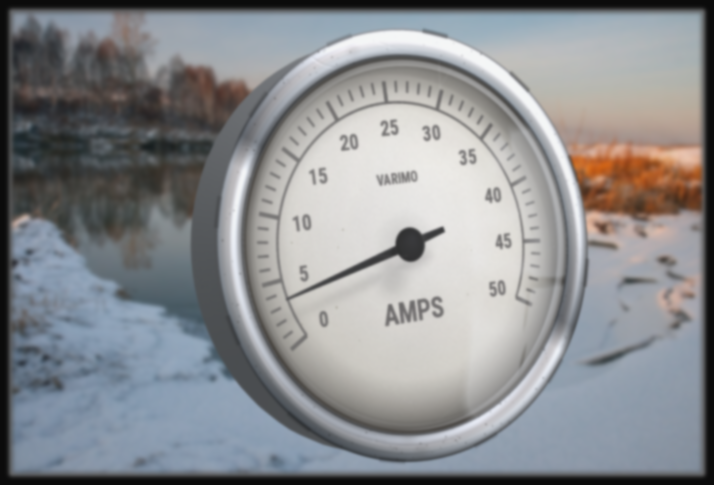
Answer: 3.5 A
